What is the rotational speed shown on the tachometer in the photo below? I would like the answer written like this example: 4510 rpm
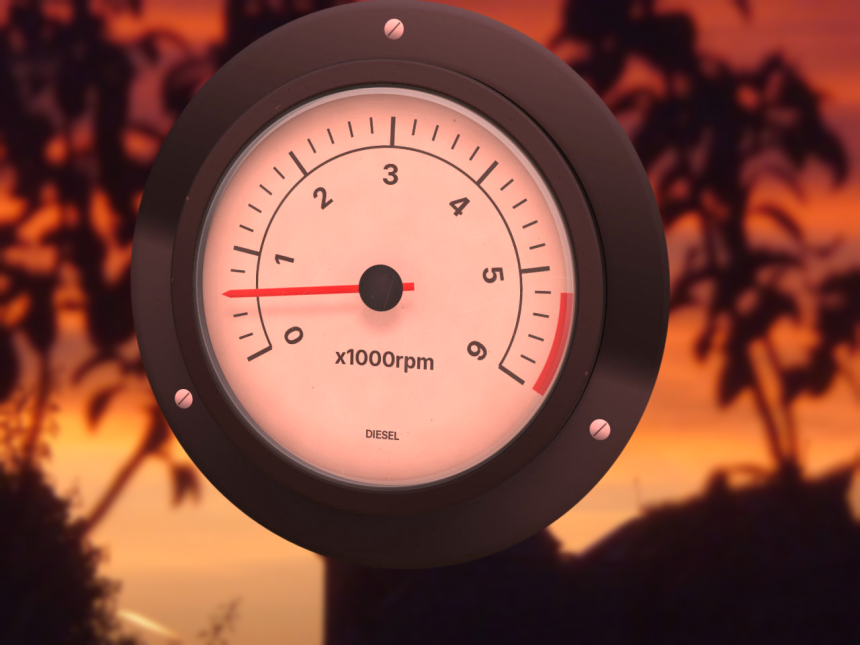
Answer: 600 rpm
